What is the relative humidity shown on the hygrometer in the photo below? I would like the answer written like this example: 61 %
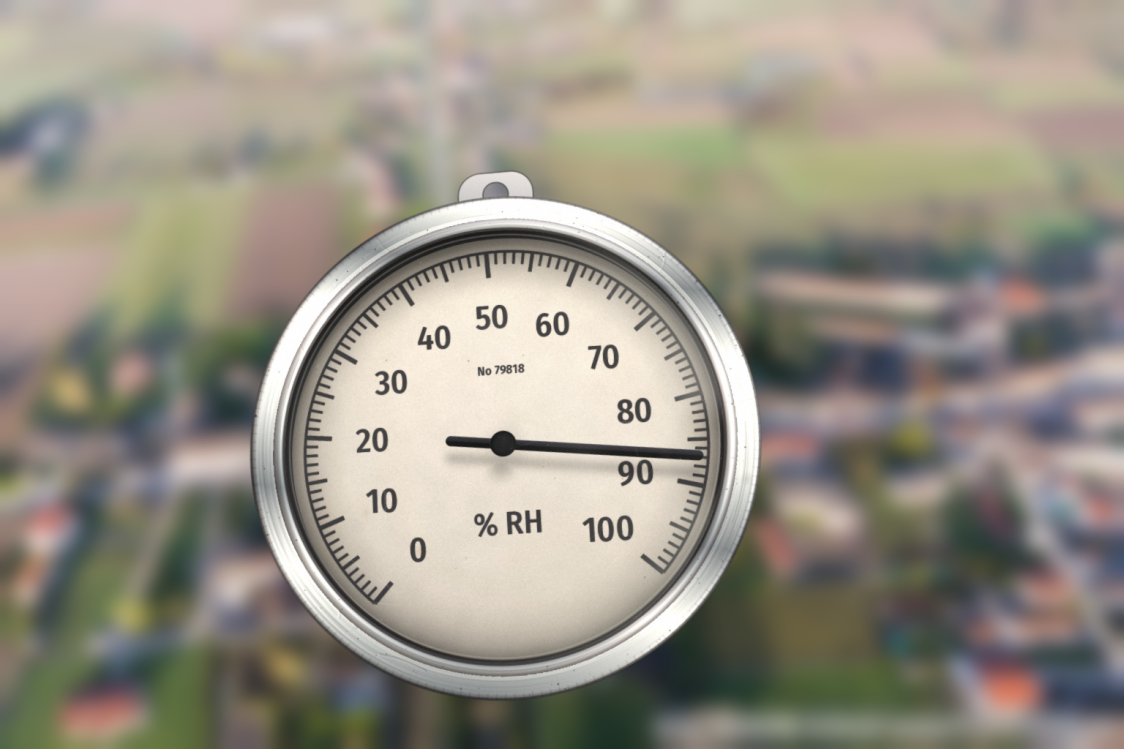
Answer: 87 %
